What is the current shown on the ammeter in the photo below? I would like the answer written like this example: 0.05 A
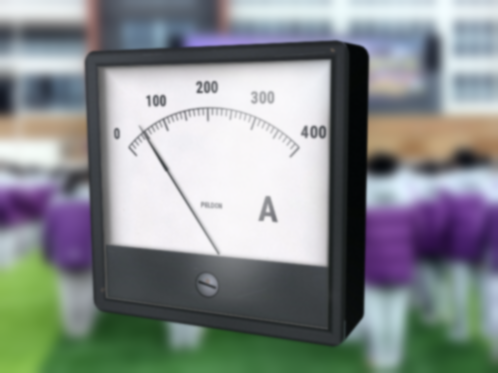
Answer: 50 A
